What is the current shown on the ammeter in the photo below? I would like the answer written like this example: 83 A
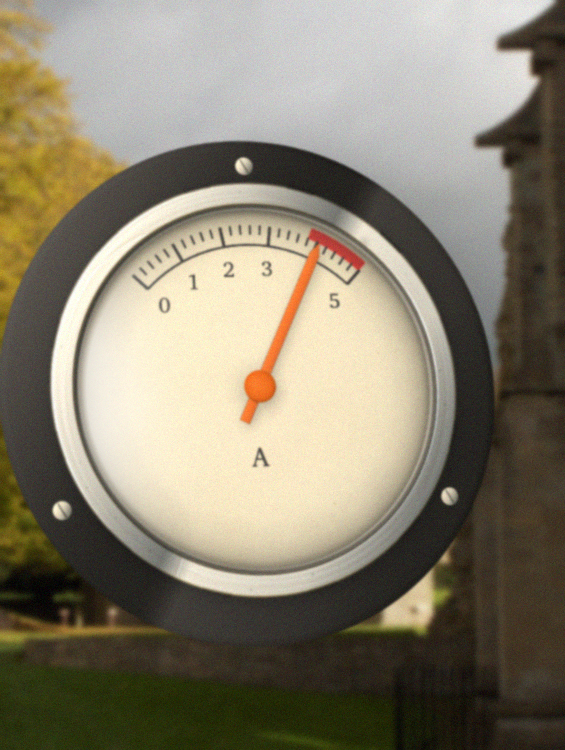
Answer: 4 A
